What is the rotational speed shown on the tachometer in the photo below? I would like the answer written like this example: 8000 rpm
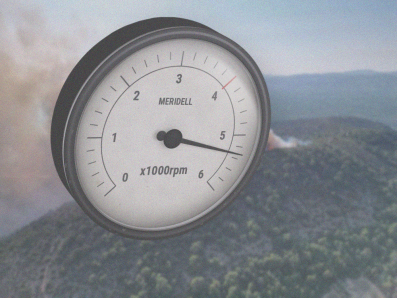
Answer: 5300 rpm
